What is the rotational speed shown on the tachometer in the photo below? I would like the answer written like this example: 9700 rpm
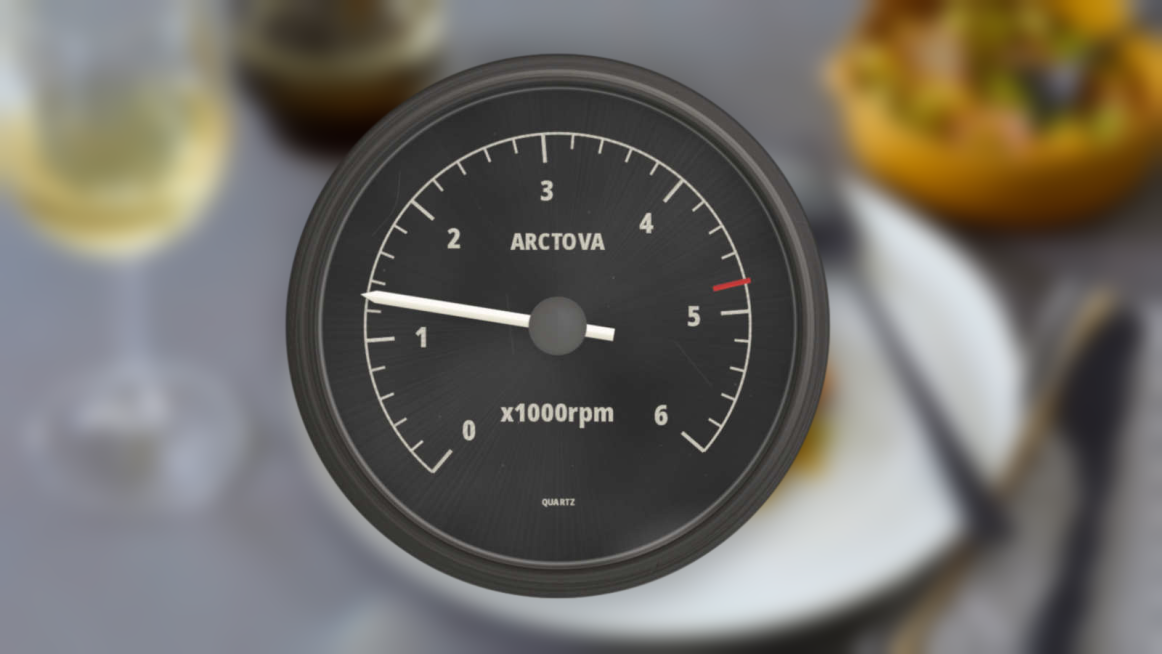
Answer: 1300 rpm
